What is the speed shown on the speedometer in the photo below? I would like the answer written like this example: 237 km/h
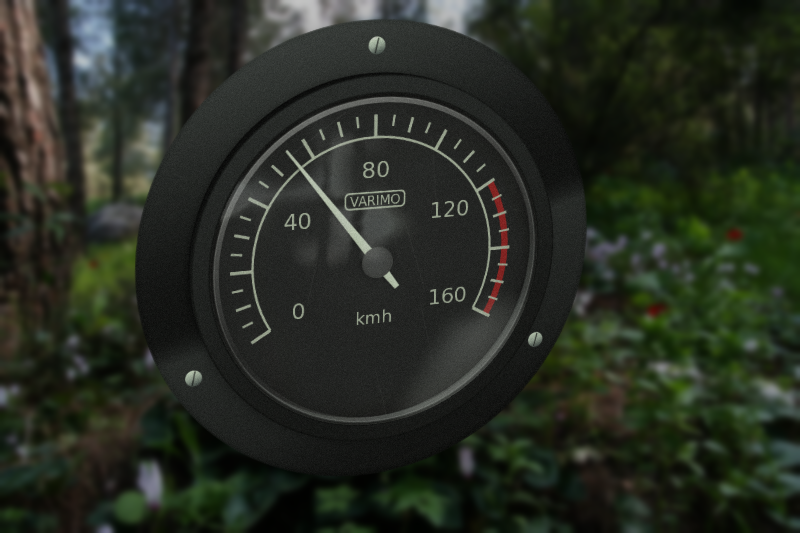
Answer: 55 km/h
